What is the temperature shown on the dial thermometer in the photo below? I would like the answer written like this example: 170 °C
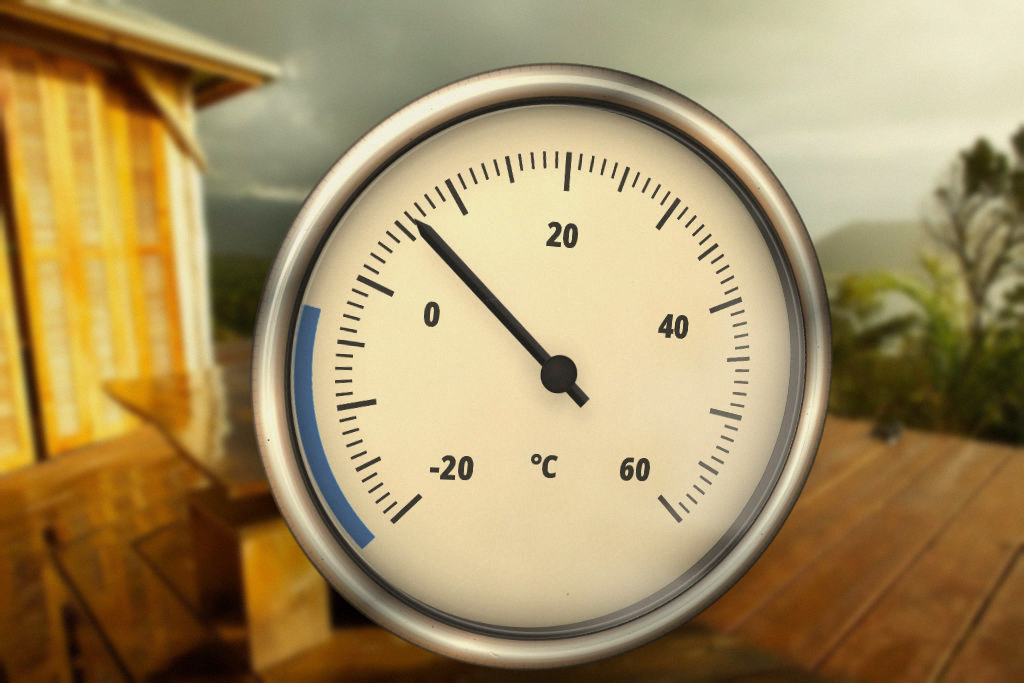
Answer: 6 °C
